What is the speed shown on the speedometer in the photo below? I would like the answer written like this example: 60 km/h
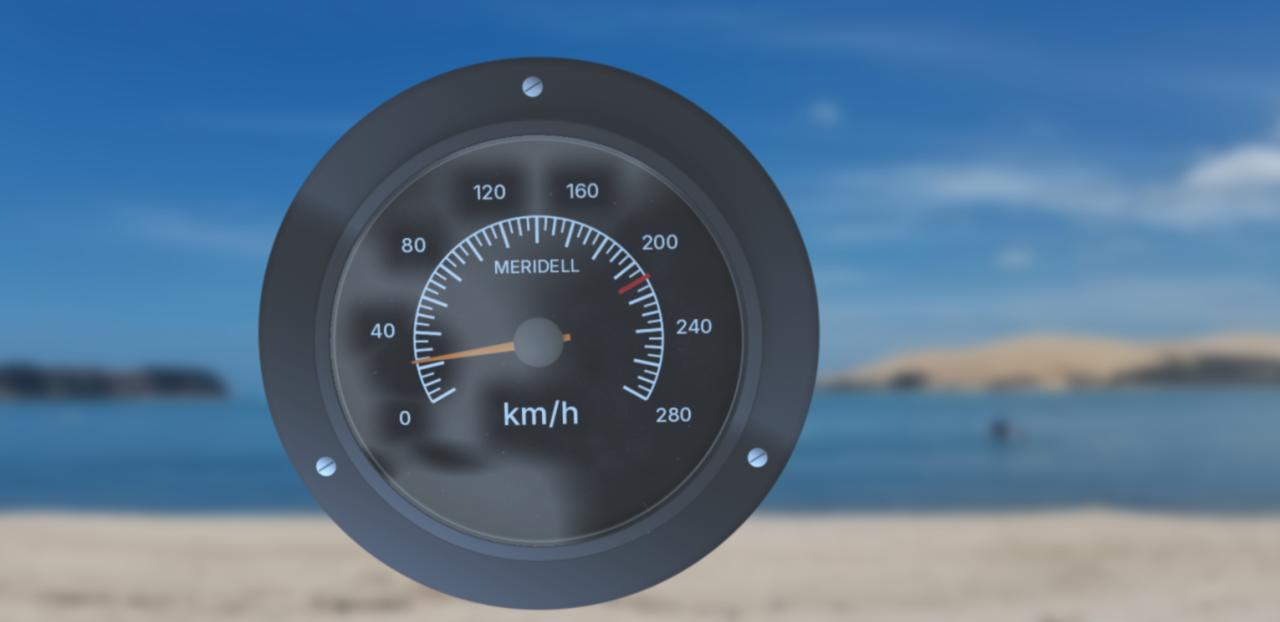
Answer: 25 km/h
